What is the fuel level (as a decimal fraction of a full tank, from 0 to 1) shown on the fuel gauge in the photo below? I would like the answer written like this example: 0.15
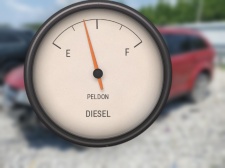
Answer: 0.375
